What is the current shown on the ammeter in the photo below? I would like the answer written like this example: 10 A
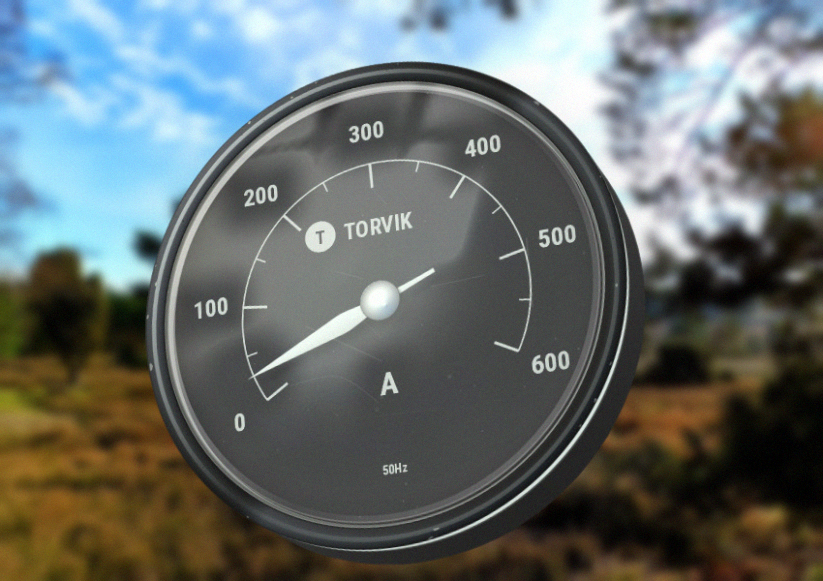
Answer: 25 A
